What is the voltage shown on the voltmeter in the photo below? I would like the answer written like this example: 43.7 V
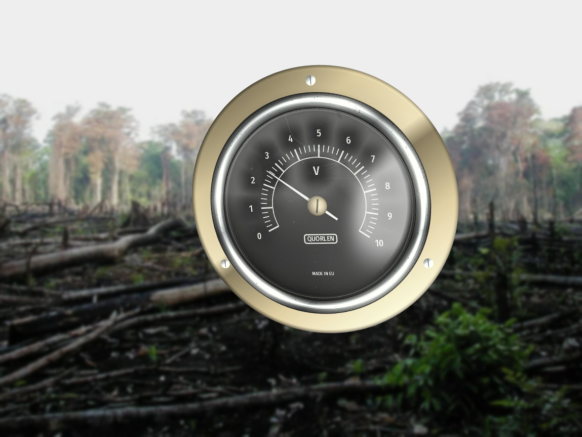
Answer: 2.6 V
